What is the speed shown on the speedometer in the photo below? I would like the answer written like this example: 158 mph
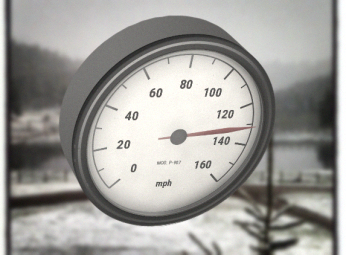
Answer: 130 mph
